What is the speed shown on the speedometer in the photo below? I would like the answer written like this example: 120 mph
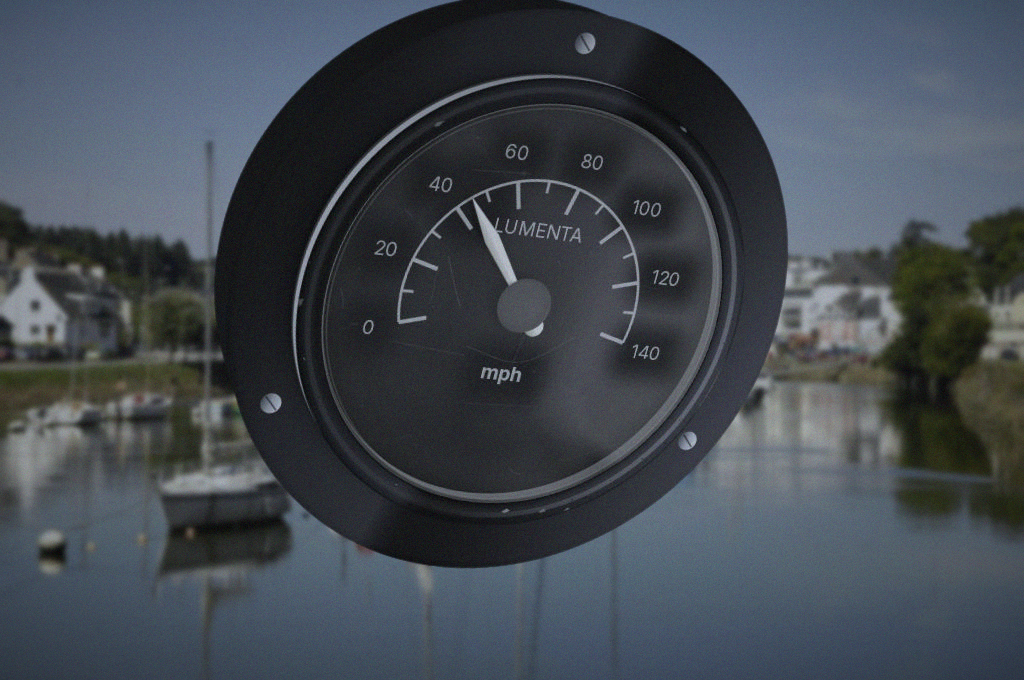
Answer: 45 mph
